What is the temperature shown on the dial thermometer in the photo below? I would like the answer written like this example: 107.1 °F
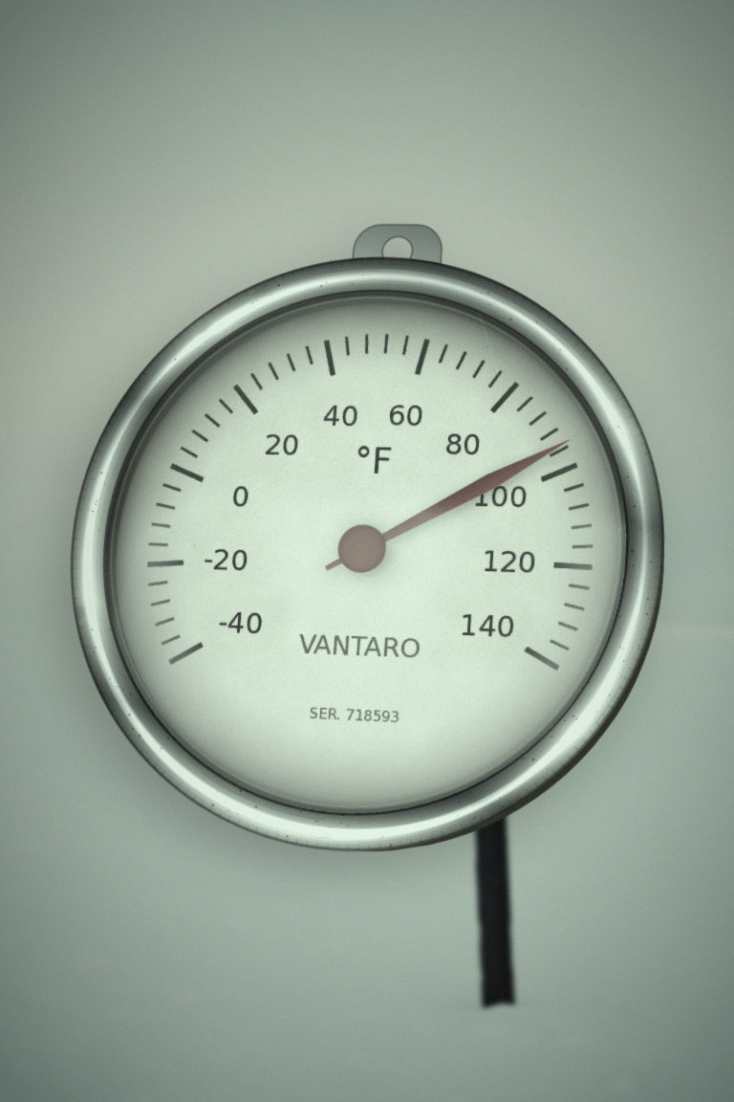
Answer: 96 °F
